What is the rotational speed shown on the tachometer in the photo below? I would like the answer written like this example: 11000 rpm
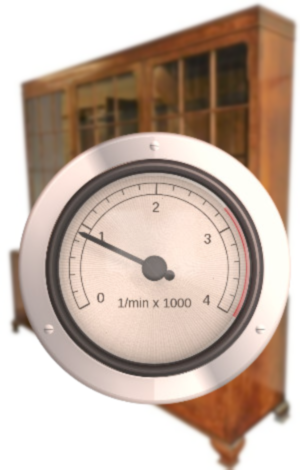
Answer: 900 rpm
